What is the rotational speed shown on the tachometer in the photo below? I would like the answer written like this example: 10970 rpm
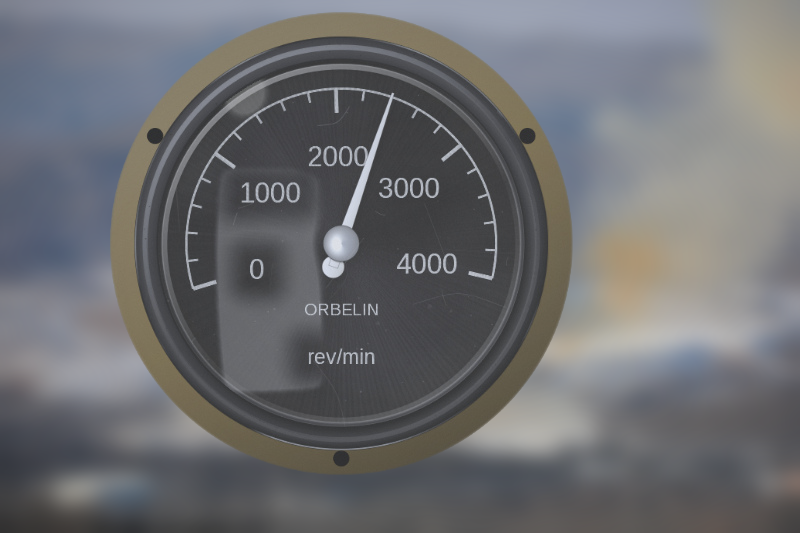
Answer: 2400 rpm
